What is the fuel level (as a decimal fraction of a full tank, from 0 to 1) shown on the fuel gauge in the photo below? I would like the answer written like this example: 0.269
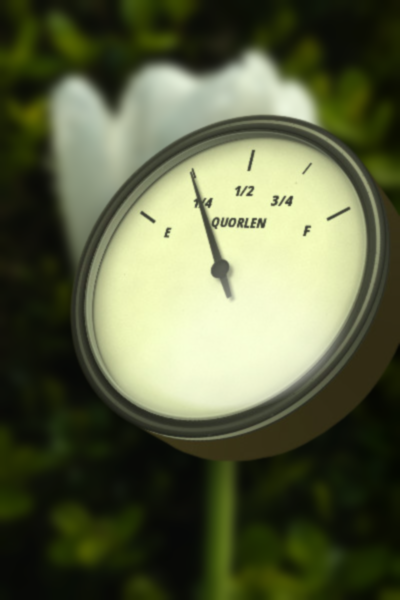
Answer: 0.25
